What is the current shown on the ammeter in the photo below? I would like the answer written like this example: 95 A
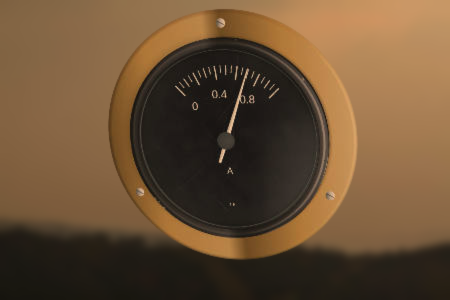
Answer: 0.7 A
